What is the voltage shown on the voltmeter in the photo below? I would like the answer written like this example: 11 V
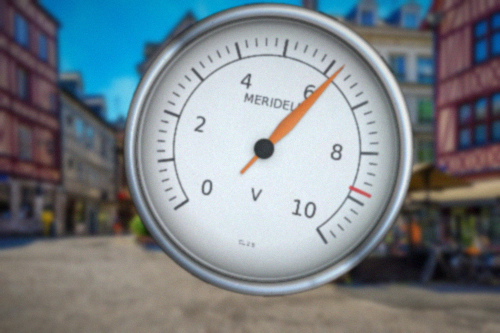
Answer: 6.2 V
